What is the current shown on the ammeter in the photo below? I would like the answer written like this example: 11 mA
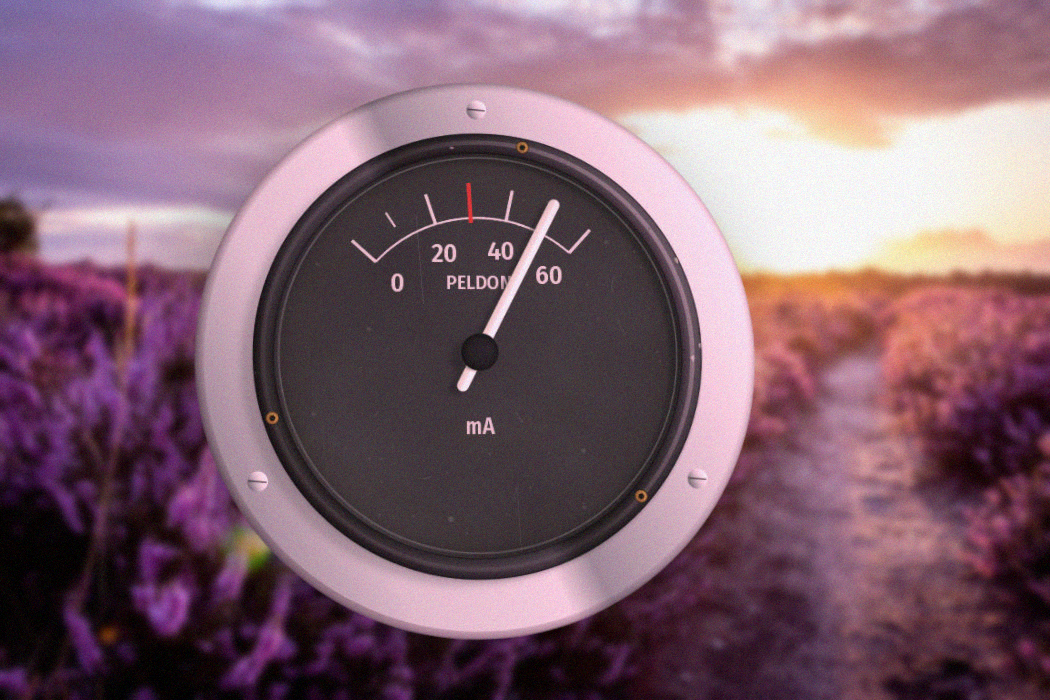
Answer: 50 mA
